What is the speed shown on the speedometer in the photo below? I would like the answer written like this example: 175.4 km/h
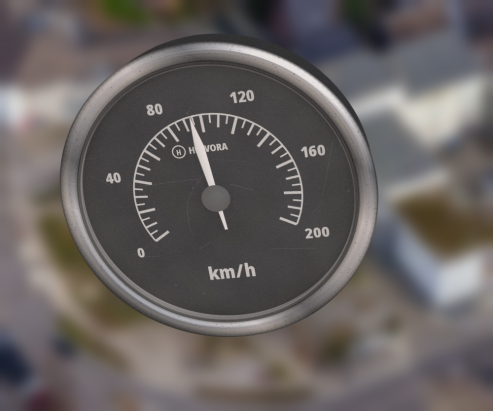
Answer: 95 km/h
